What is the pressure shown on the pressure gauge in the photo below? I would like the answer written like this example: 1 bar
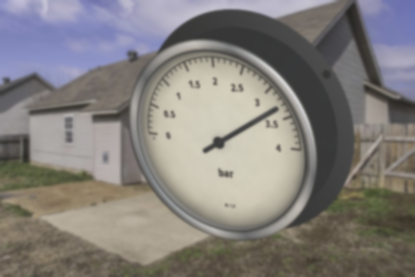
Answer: 3.3 bar
